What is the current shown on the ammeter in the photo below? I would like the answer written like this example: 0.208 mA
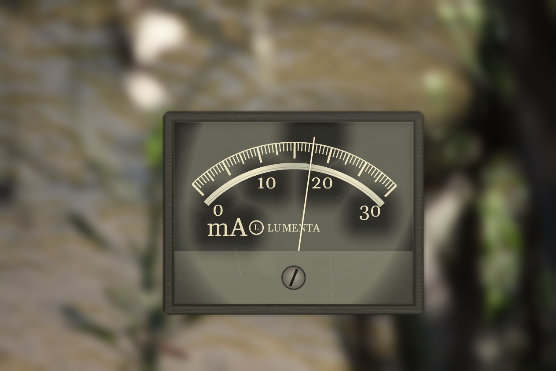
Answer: 17.5 mA
